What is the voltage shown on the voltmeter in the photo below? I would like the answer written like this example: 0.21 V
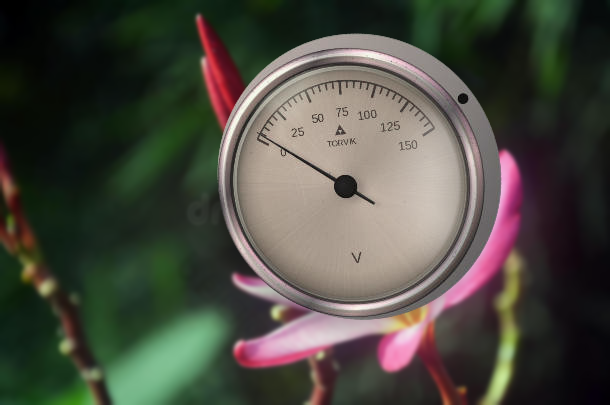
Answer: 5 V
